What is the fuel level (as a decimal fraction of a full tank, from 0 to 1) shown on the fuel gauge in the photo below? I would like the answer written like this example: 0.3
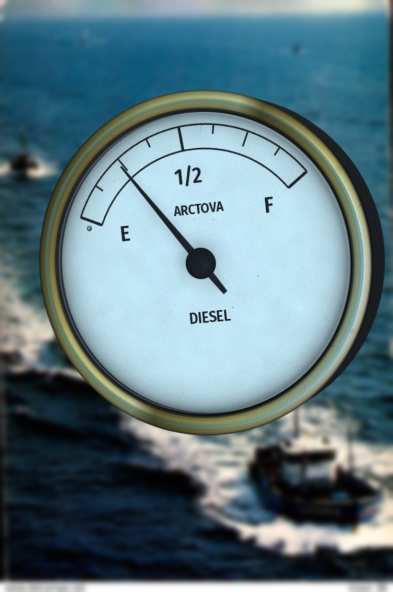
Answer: 0.25
